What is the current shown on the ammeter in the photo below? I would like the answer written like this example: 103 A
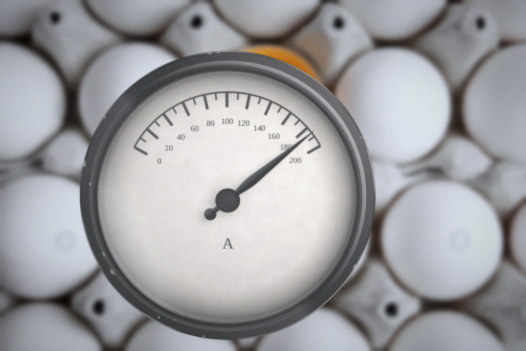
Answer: 185 A
